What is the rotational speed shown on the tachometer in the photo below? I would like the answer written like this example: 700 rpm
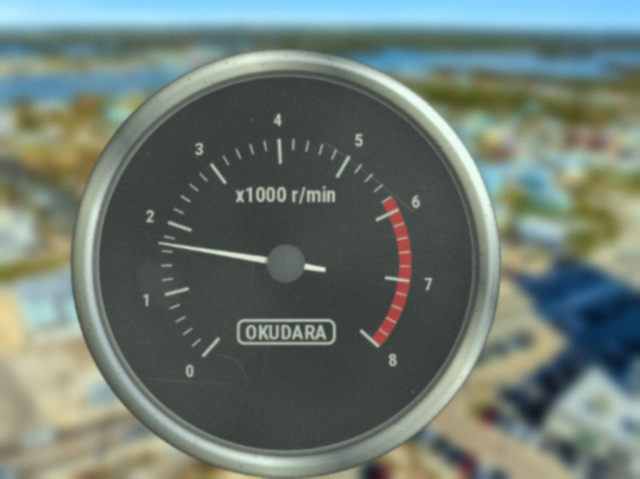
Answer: 1700 rpm
